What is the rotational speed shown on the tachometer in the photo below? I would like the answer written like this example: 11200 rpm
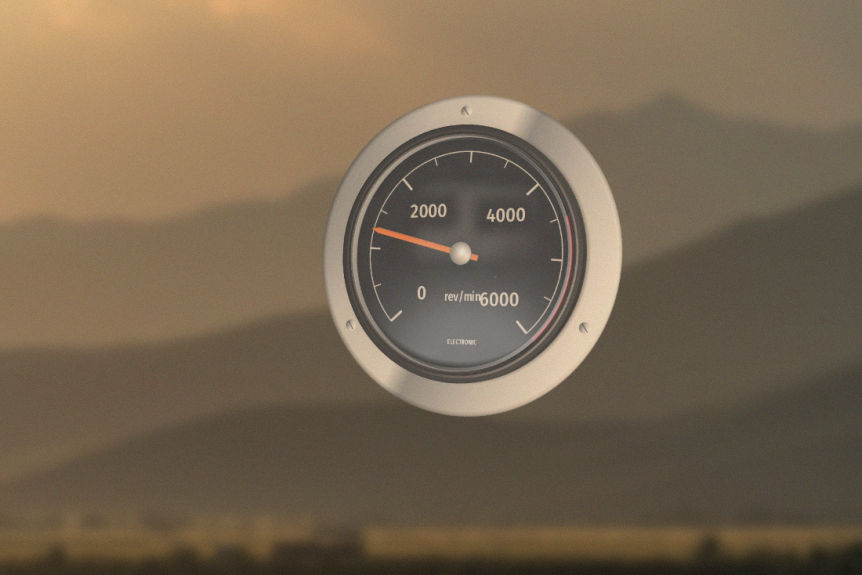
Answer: 1250 rpm
